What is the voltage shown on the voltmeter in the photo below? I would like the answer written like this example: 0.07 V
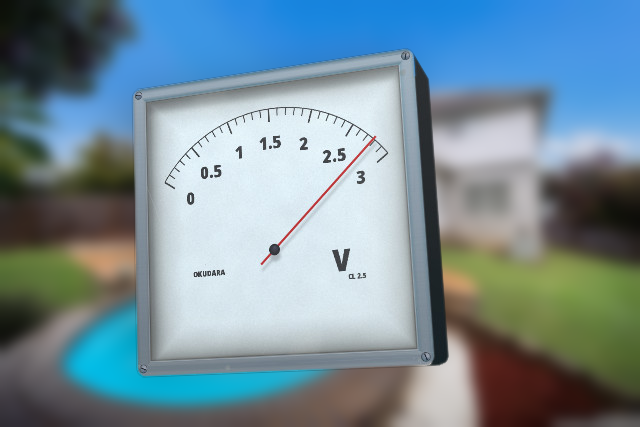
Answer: 2.8 V
